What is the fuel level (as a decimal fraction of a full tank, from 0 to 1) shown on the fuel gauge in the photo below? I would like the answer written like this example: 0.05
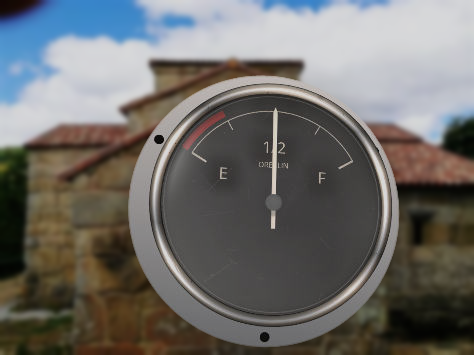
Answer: 0.5
